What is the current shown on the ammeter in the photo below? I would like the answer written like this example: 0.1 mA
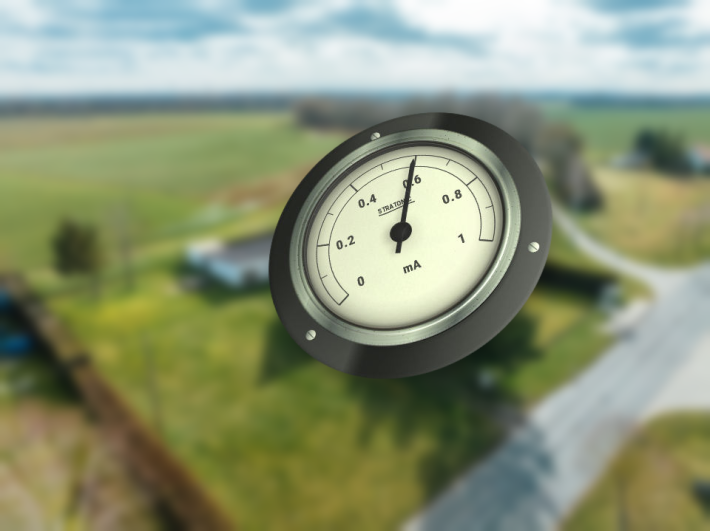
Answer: 0.6 mA
